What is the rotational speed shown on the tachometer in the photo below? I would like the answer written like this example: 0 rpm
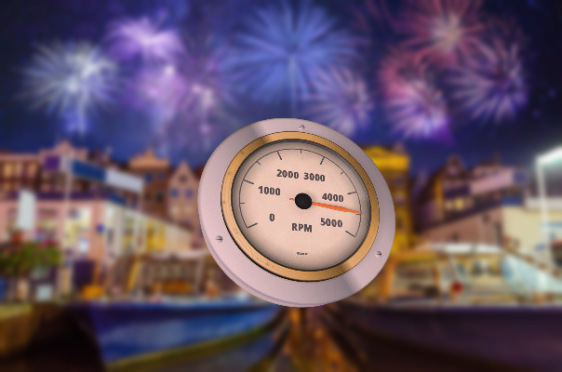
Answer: 4500 rpm
